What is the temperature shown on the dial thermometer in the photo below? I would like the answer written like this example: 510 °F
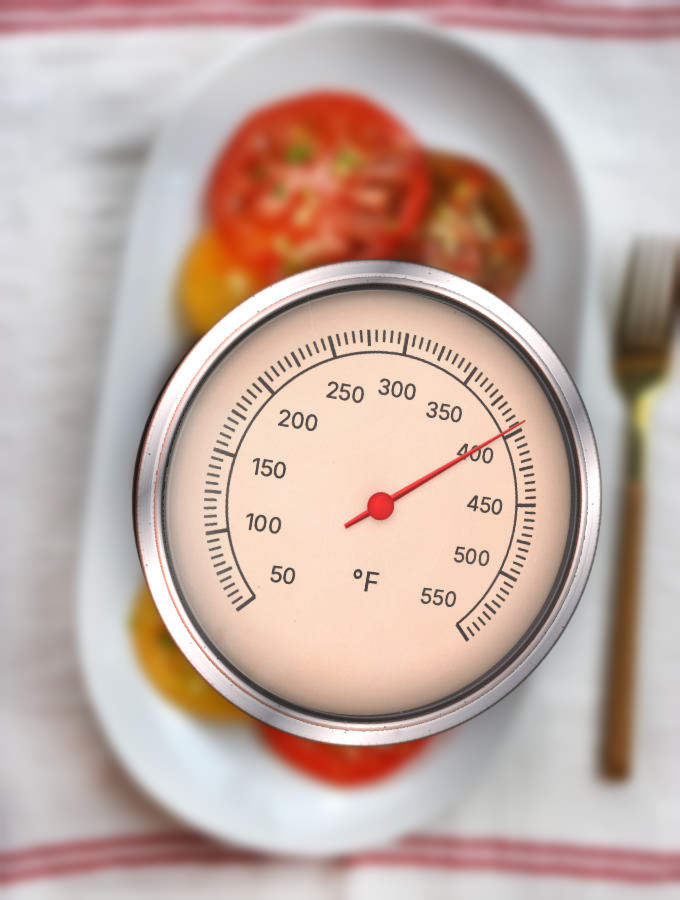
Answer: 395 °F
